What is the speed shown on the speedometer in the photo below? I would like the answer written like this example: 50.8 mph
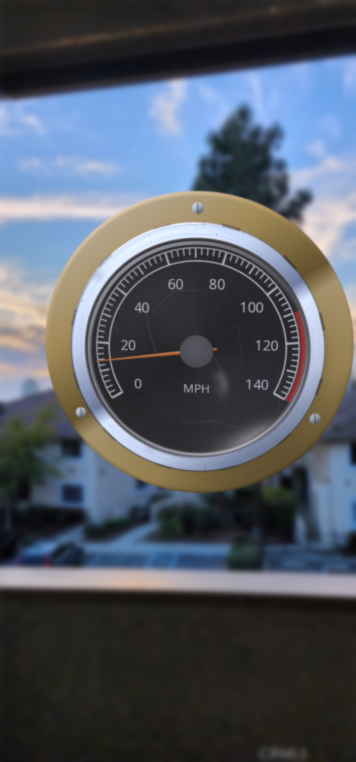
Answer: 14 mph
